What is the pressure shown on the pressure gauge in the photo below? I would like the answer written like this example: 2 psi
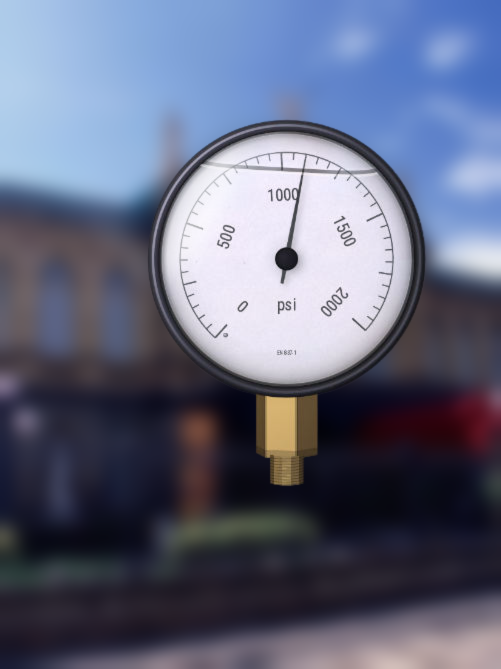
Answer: 1100 psi
